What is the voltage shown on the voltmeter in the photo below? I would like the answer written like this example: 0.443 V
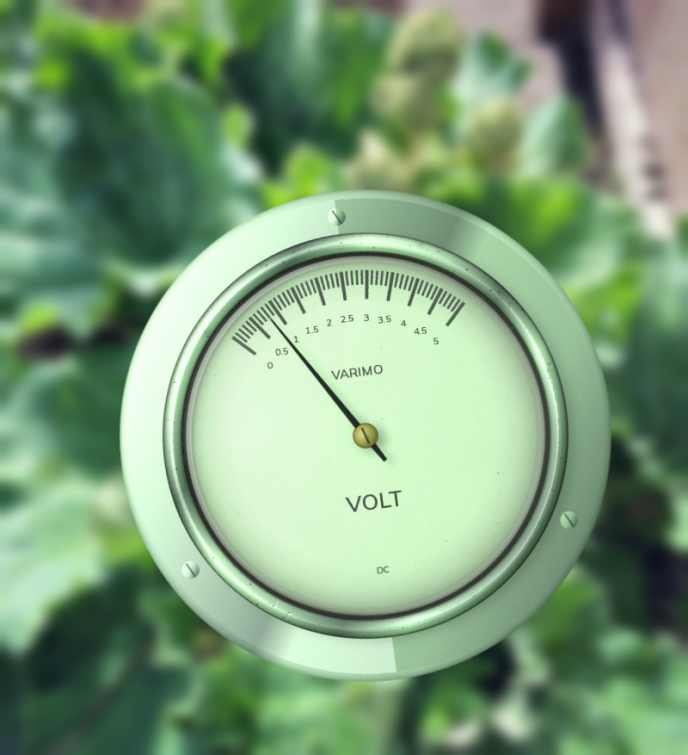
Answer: 0.8 V
